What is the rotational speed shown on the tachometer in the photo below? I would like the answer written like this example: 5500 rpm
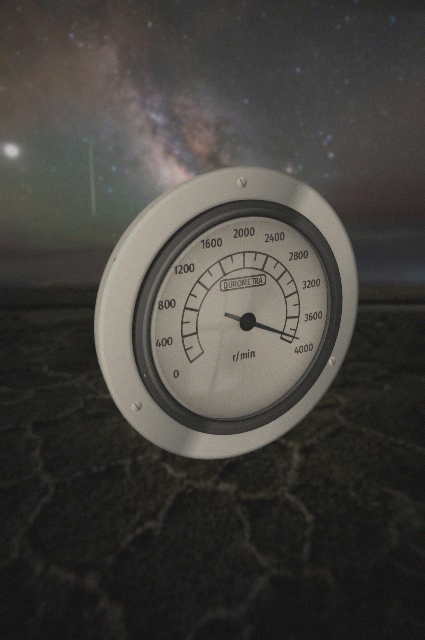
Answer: 3900 rpm
